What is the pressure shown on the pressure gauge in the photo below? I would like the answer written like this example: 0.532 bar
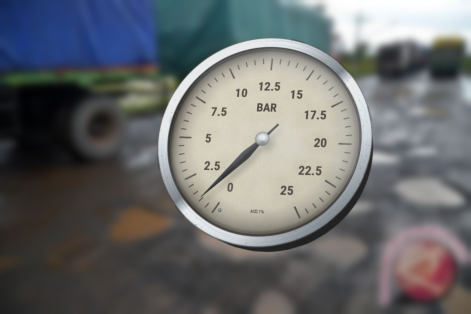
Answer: 1 bar
